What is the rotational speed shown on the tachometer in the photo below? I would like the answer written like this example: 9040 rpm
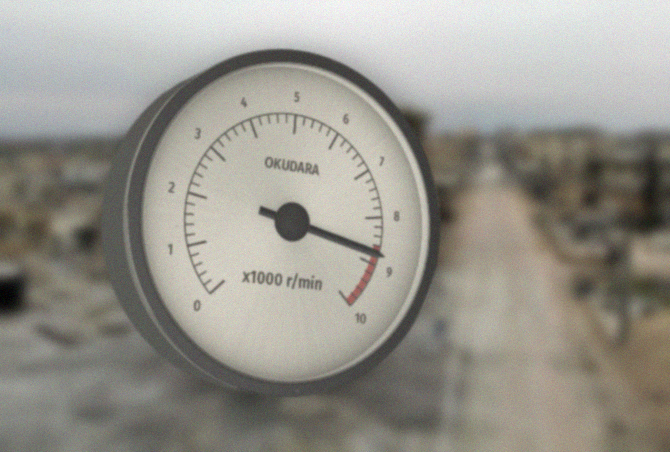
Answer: 8800 rpm
